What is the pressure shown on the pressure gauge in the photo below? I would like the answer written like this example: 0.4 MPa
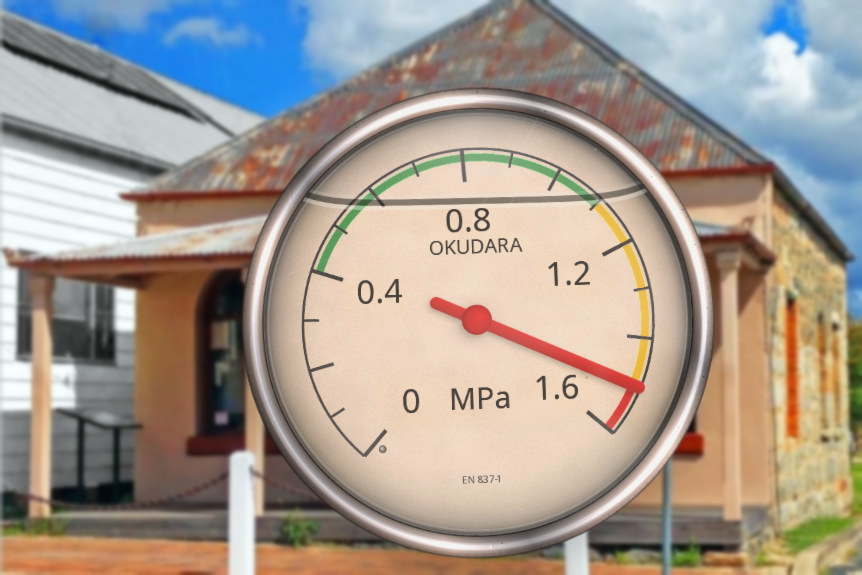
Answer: 1.5 MPa
